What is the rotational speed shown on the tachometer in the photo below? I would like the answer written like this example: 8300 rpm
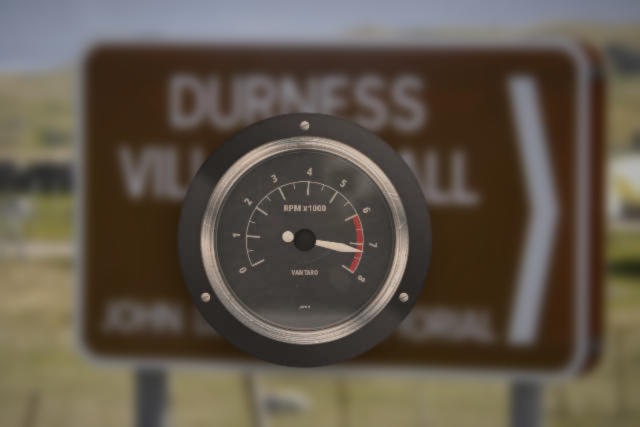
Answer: 7250 rpm
